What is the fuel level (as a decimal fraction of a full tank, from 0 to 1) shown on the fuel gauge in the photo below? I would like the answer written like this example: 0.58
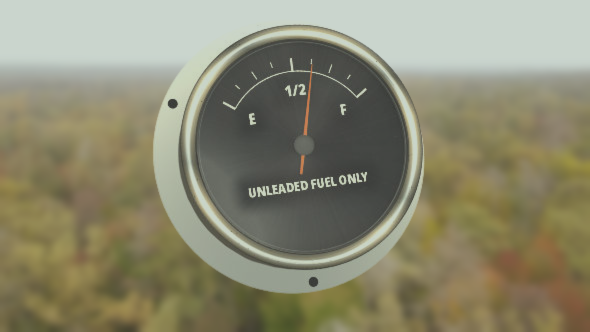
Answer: 0.625
